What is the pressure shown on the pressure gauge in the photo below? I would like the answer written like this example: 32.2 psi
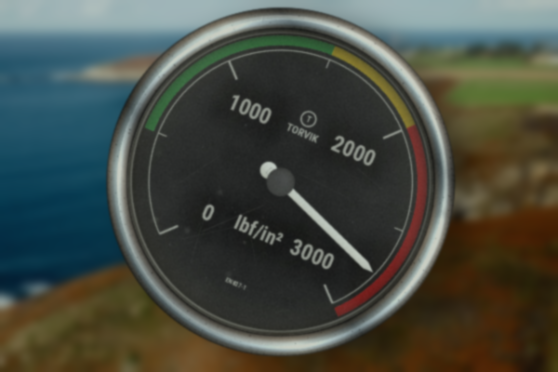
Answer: 2750 psi
